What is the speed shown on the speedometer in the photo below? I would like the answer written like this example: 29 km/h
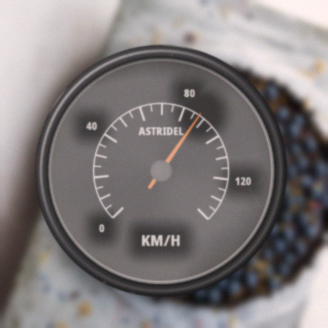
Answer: 87.5 km/h
